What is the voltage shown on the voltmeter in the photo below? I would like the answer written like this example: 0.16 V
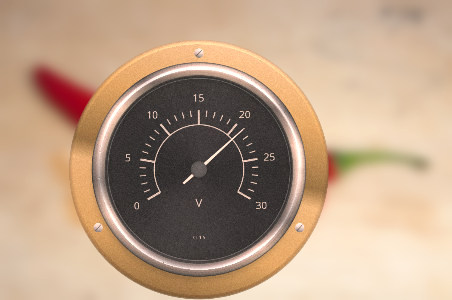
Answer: 21 V
